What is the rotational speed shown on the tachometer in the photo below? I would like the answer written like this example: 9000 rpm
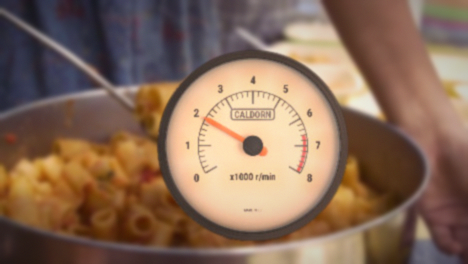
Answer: 2000 rpm
